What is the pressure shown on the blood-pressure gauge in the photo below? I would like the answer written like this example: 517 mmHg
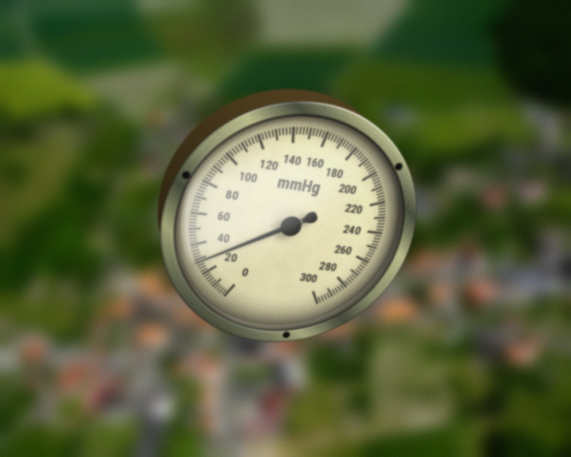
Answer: 30 mmHg
